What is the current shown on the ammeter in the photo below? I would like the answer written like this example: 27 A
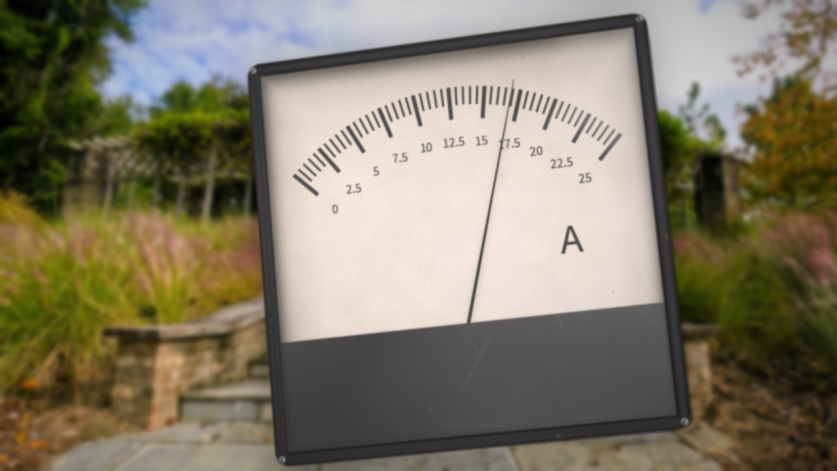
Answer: 17 A
